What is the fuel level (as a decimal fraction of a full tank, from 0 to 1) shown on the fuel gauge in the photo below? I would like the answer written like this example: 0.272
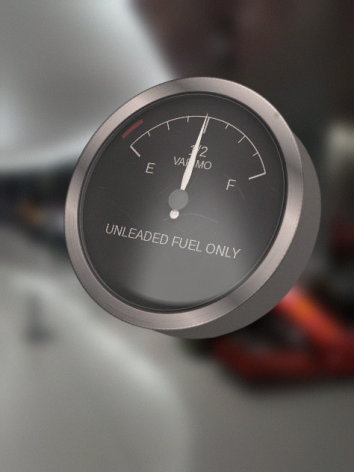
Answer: 0.5
